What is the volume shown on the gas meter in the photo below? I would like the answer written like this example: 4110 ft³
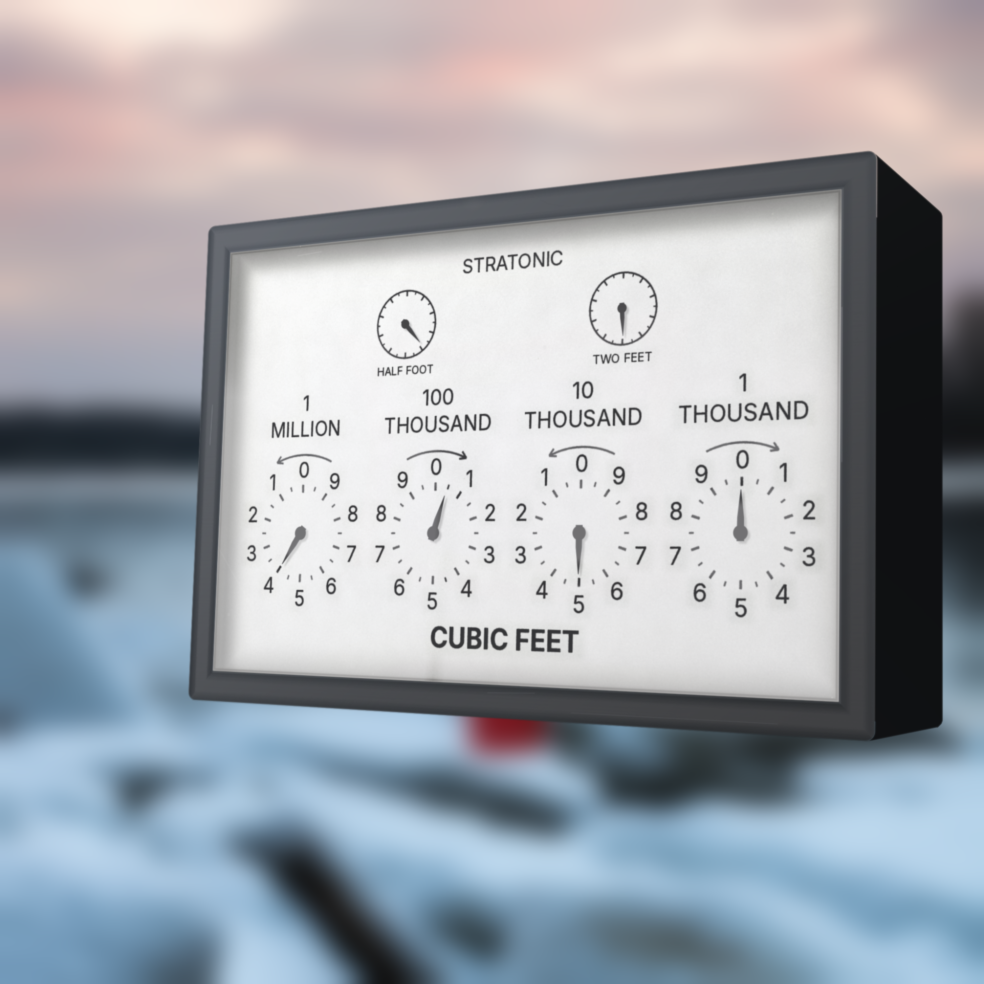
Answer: 405000 ft³
